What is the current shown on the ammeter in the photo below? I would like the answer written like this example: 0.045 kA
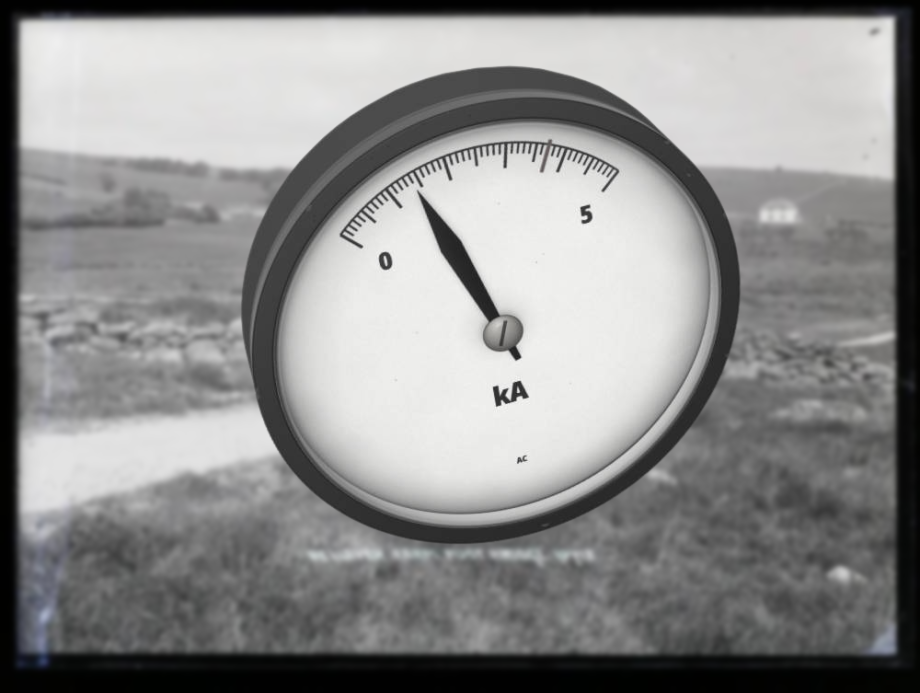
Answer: 1.4 kA
